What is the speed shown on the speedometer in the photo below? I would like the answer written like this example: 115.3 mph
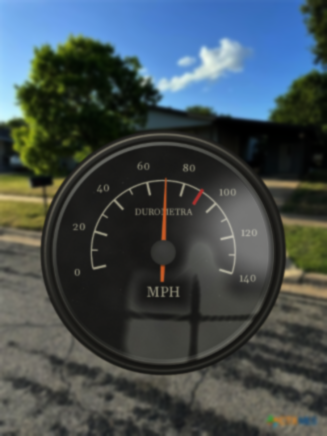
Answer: 70 mph
